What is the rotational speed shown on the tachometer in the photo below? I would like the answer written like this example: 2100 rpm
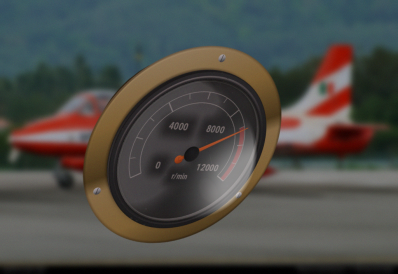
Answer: 9000 rpm
